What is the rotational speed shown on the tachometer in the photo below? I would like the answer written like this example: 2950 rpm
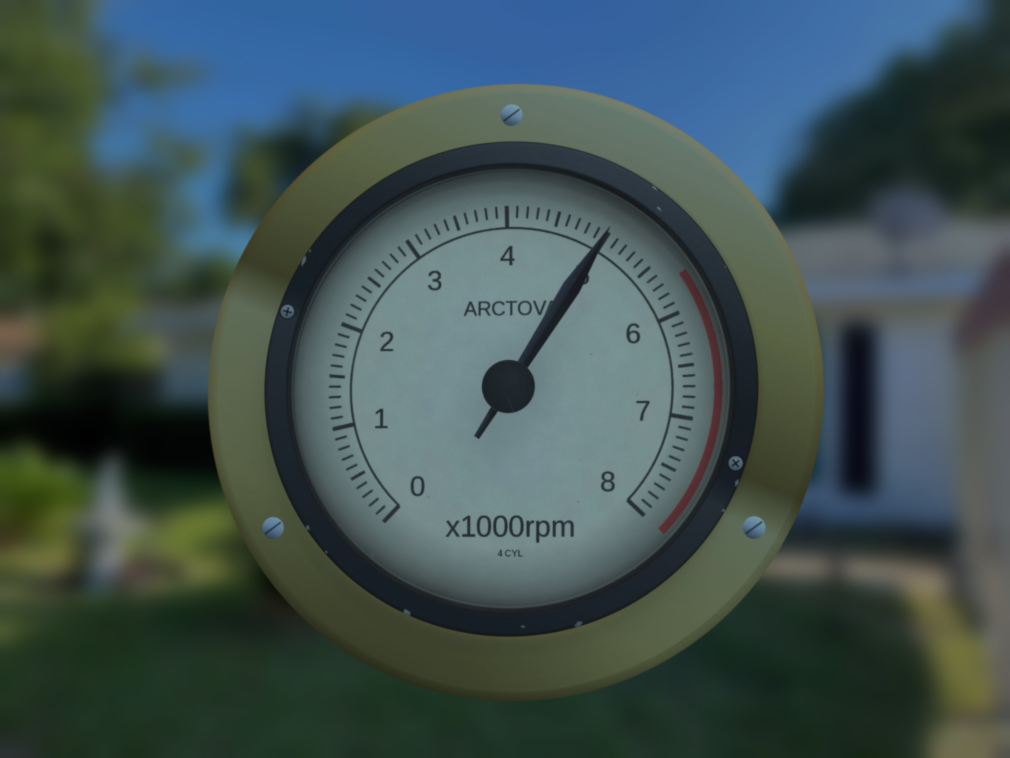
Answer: 5000 rpm
